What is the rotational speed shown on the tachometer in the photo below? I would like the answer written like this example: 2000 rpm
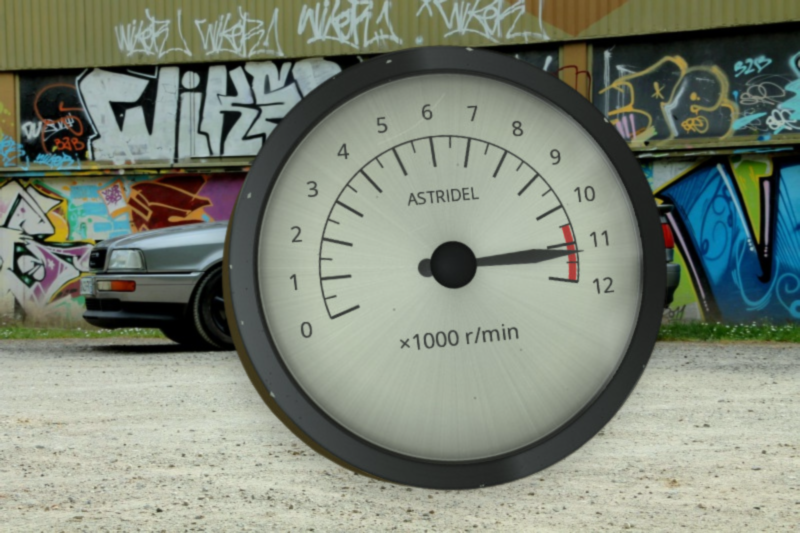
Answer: 11250 rpm
